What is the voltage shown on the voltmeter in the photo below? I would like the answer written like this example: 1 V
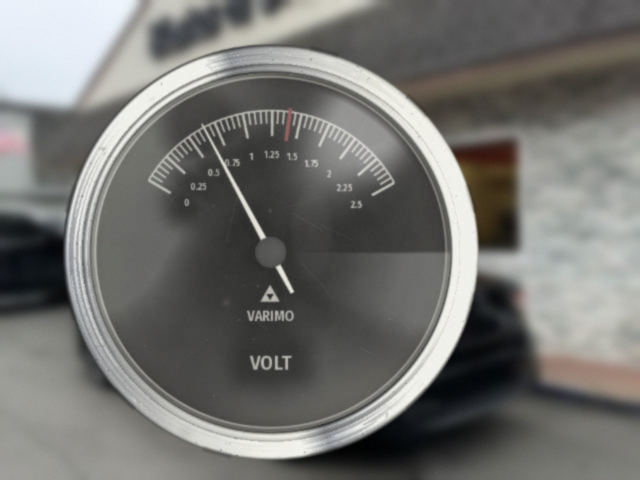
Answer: 0.65 V
